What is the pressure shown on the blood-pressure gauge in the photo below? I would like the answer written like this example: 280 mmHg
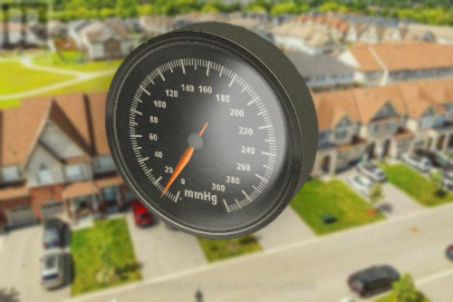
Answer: 10 mmHg
